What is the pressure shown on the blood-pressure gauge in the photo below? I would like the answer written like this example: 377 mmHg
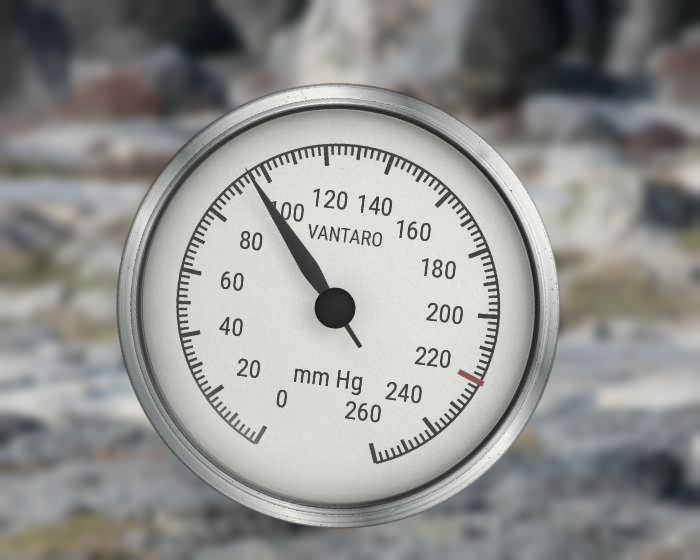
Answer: 96 mmHg
